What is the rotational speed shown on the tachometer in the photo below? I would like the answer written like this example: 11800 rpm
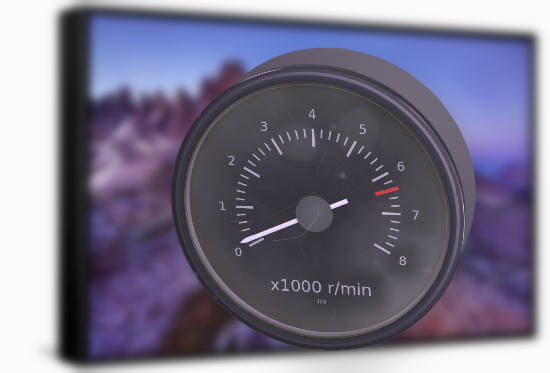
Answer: 200 rpm
